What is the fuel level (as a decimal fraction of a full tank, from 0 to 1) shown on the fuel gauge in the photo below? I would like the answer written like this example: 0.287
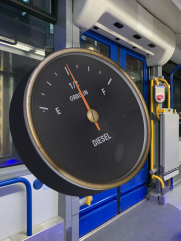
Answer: 0.5
